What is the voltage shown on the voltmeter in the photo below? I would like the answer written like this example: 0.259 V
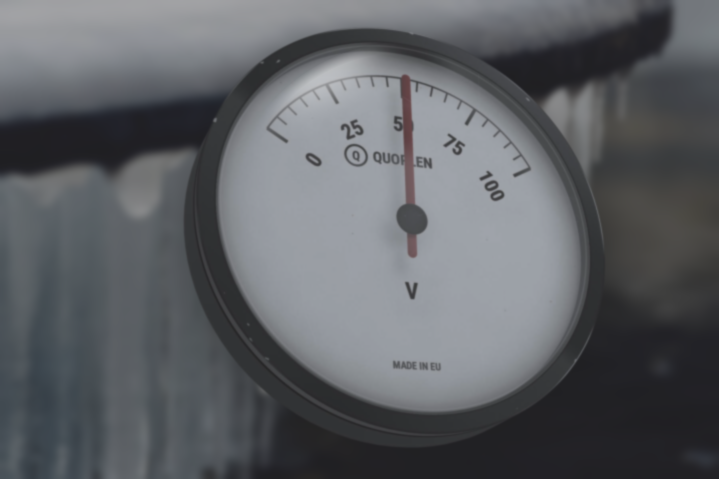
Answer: 50 V
